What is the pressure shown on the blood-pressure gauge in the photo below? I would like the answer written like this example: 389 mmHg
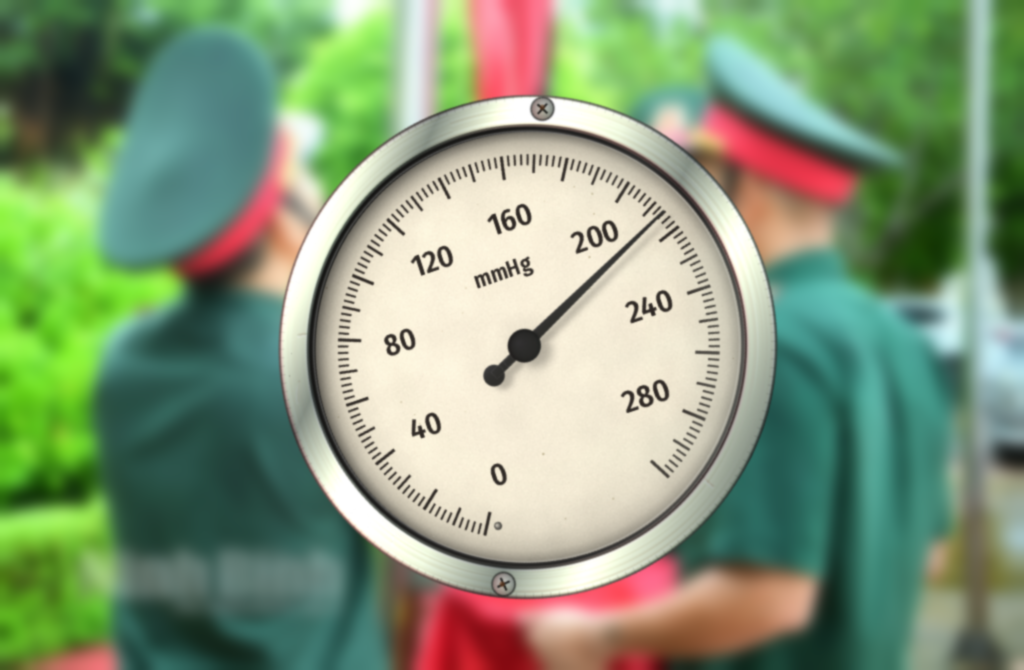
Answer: 214 mmHg
